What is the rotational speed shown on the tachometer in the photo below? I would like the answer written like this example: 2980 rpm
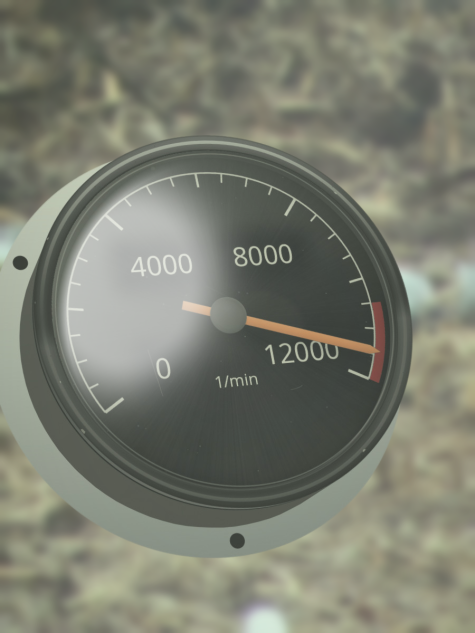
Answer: 11500 rpm
